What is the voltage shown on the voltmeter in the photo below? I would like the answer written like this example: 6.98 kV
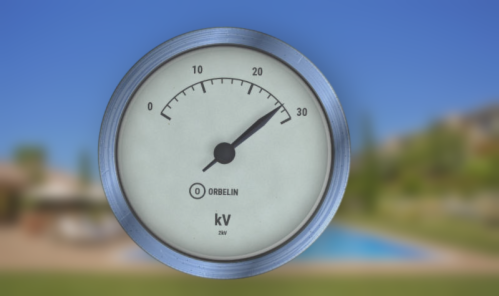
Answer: 27 kV
